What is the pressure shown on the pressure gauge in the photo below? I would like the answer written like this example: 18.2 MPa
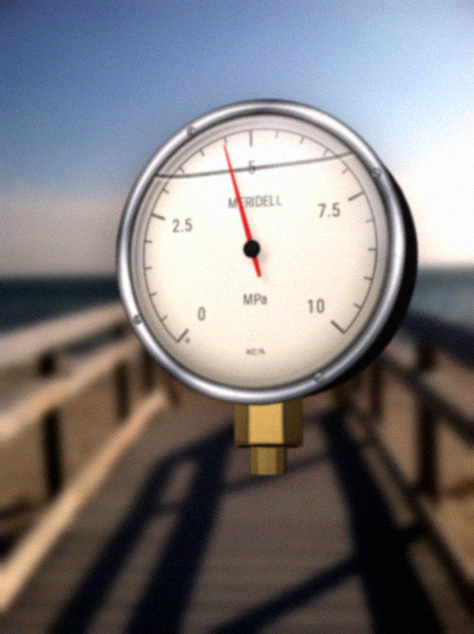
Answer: 4.5 MPa
